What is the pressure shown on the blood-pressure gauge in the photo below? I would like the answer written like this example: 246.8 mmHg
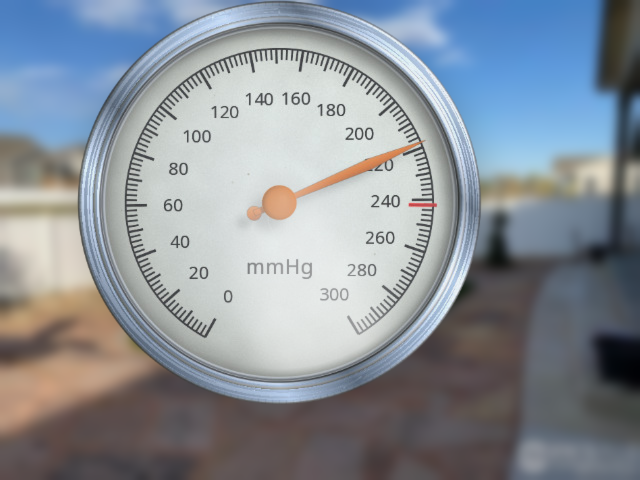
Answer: 218 mmHg
